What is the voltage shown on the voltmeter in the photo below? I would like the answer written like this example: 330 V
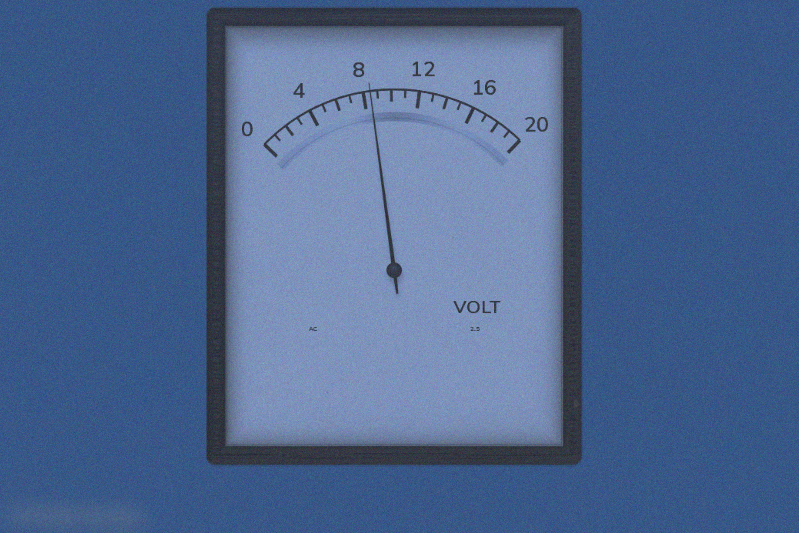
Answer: 8.5 V
